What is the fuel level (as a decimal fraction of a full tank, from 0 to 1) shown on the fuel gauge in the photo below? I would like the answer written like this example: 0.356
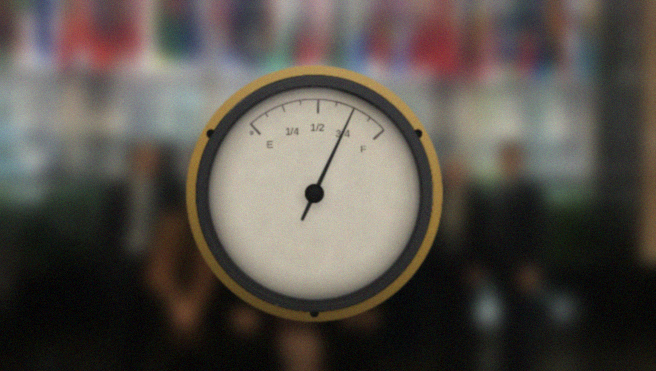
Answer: 0.75
